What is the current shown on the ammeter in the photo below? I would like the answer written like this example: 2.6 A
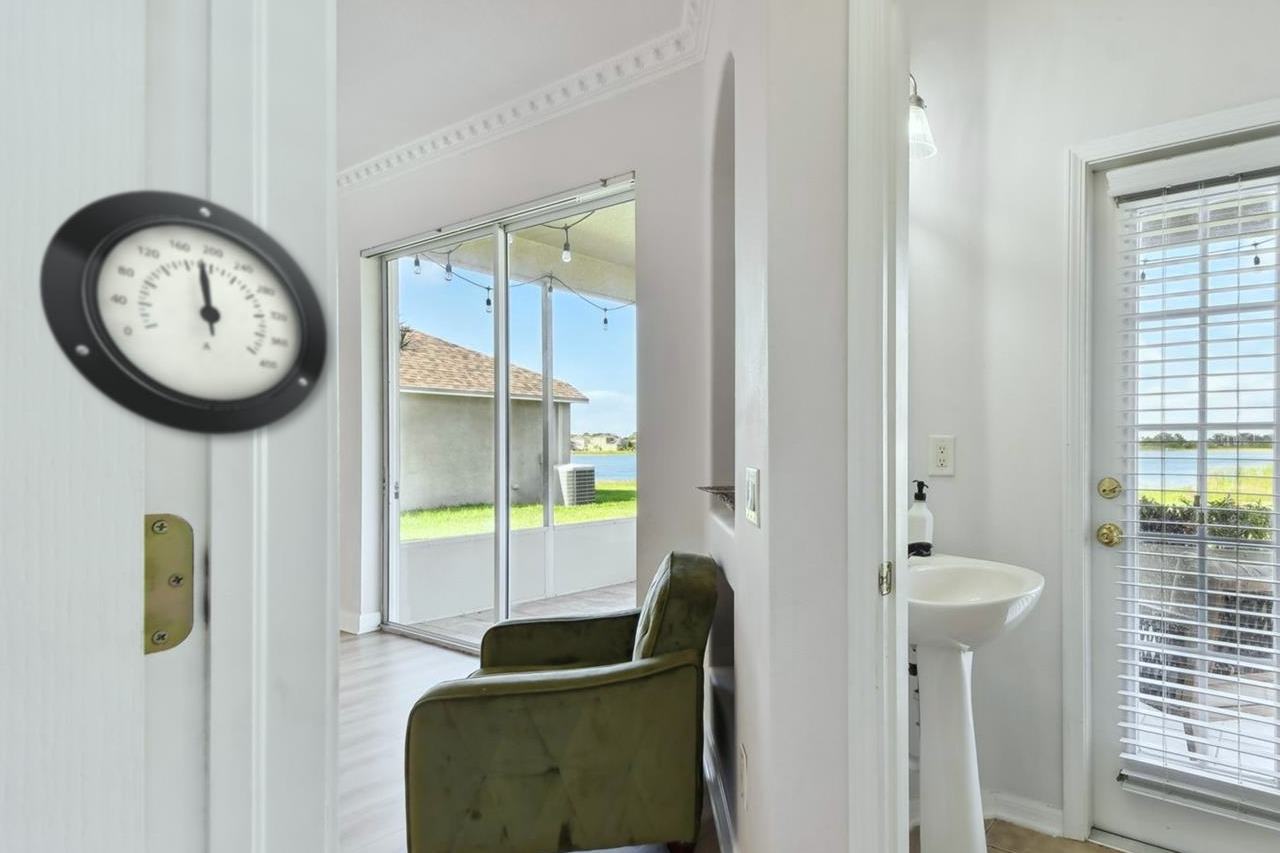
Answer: 180 A
